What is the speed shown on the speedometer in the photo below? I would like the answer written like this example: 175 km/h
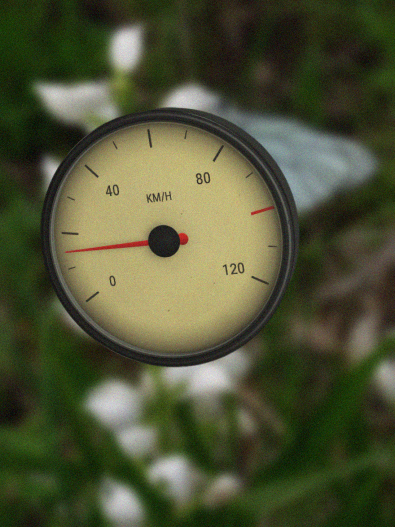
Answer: 15 km/h
